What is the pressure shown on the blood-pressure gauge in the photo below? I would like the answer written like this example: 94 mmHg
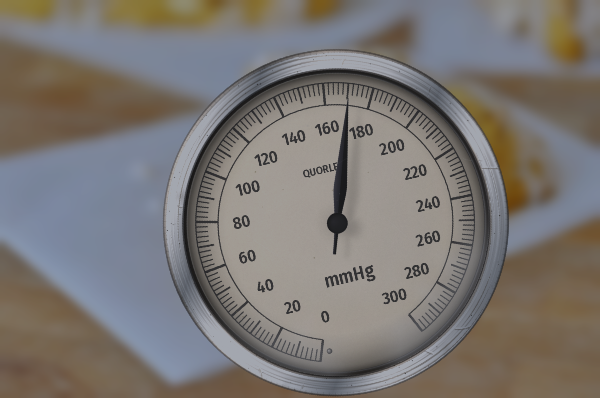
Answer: 170 mmHg
